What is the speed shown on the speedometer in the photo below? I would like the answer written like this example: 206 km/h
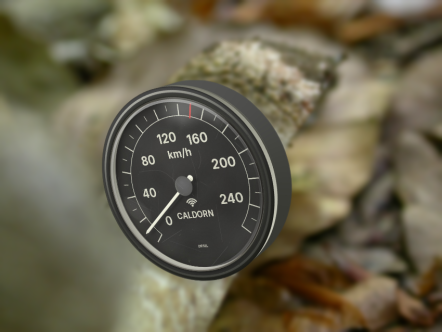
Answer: 10 km/h
